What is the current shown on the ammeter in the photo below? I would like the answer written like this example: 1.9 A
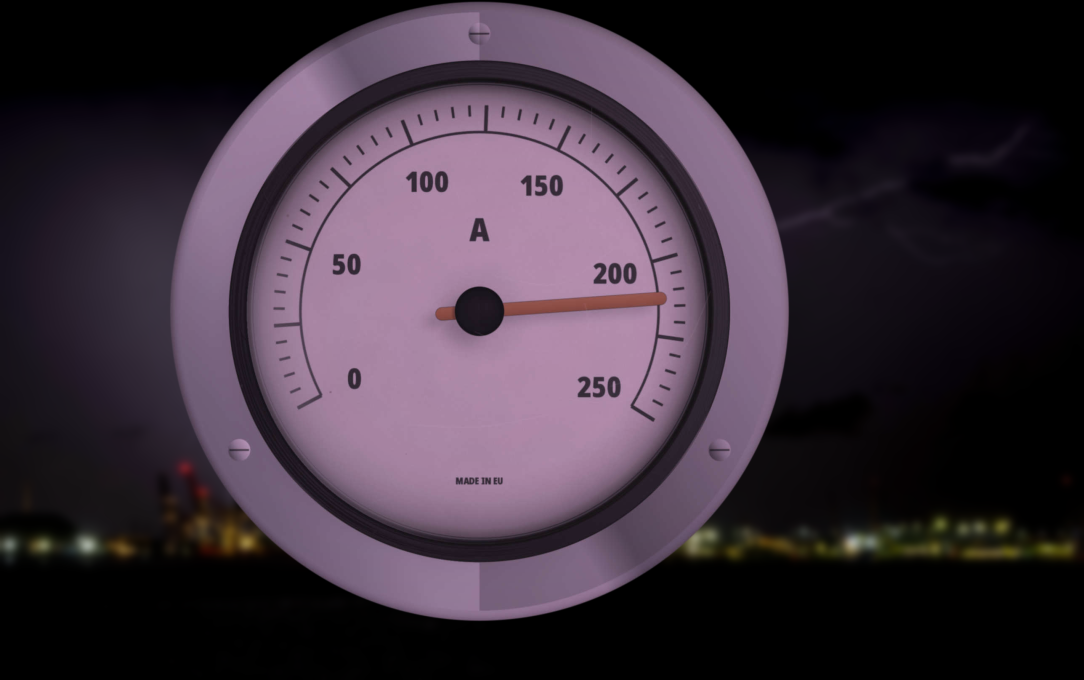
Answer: 212.5 A
